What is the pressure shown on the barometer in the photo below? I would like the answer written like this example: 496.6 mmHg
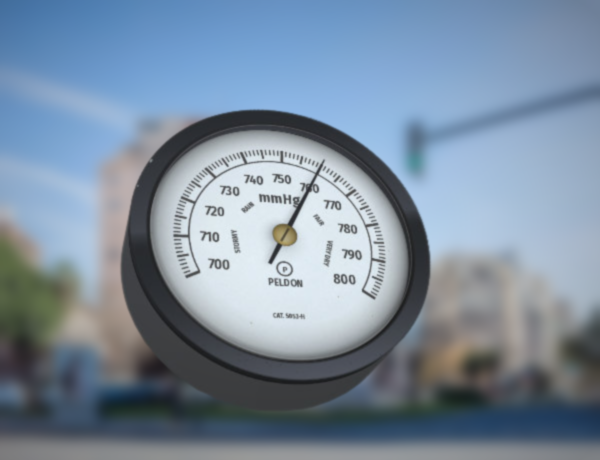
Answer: 760 mmHg
